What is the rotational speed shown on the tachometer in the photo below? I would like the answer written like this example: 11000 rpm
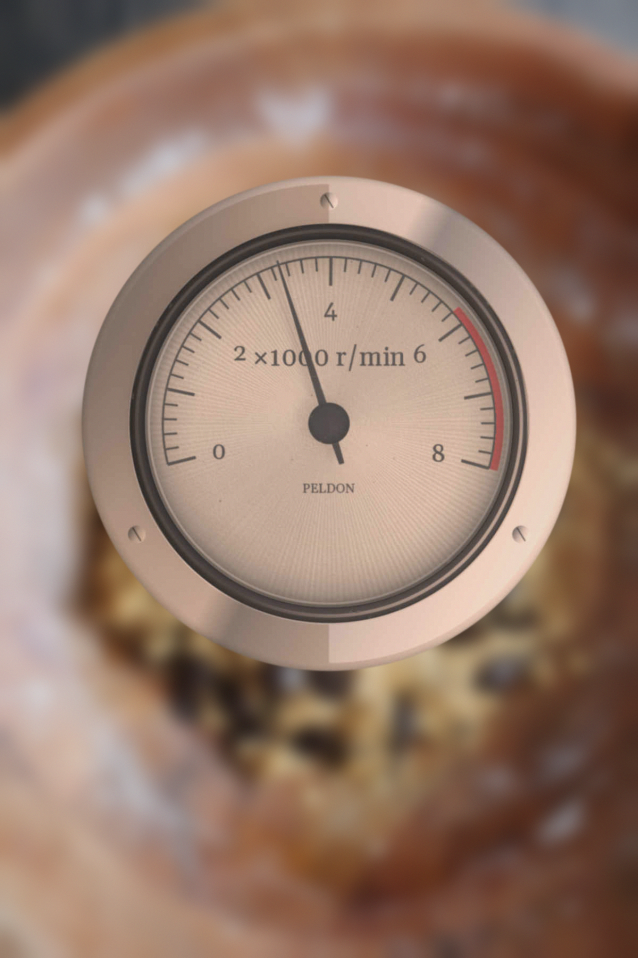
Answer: 3300 rpm
